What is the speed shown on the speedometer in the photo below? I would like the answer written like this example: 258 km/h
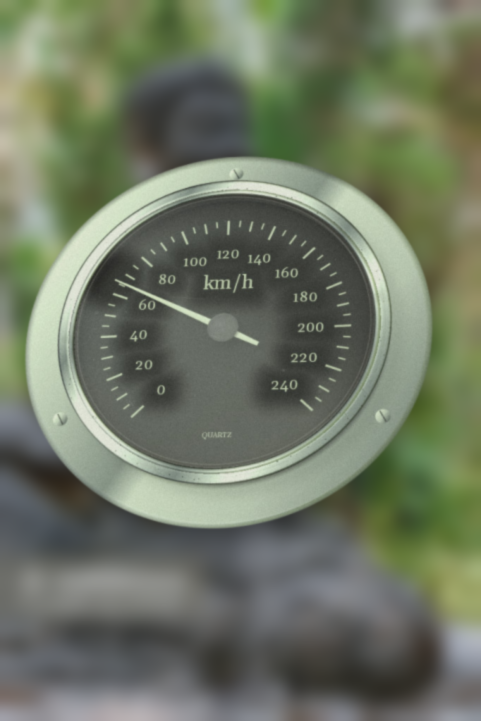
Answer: 65 km/h
